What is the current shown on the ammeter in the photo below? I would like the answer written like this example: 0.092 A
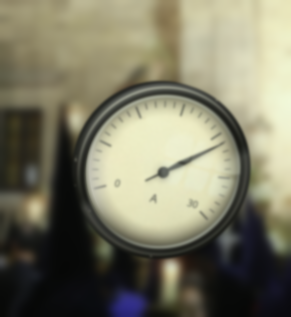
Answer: 21 A
